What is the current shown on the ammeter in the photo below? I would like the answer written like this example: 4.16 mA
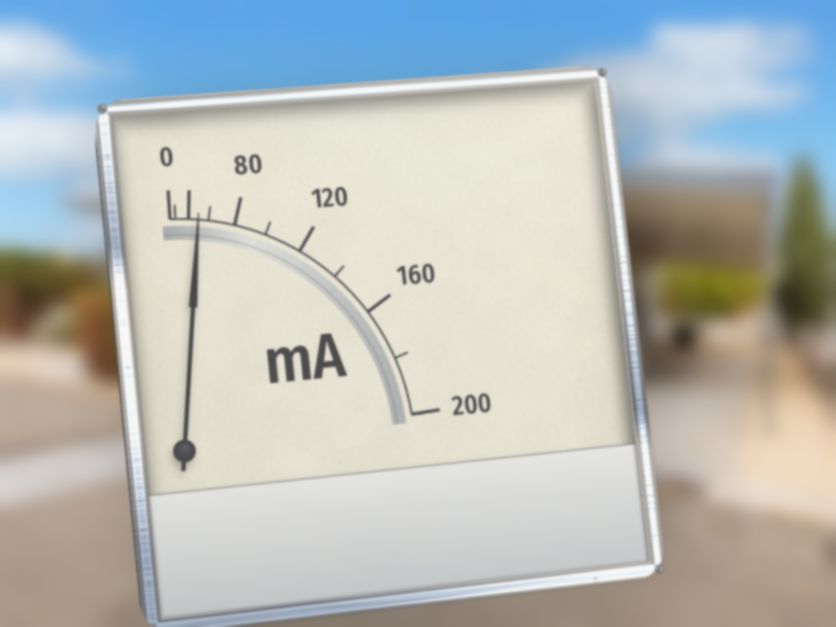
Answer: 50 mA
